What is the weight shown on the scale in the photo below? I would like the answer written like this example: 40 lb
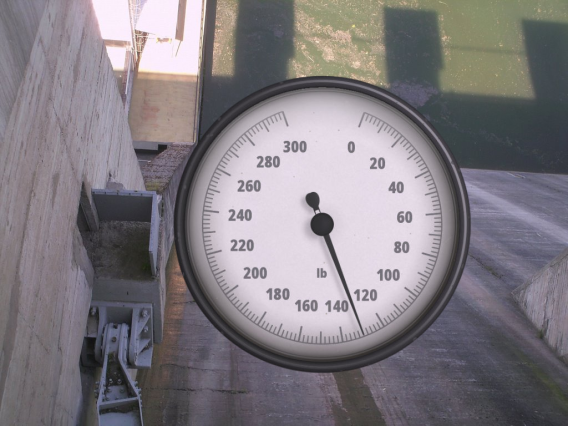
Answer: 130 lb
